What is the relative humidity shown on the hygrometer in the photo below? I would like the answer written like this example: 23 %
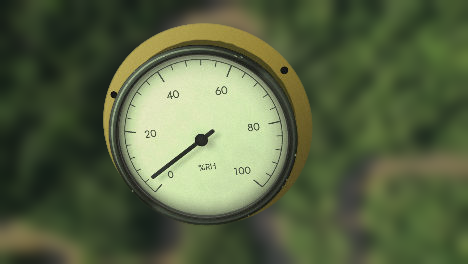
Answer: 4 %
